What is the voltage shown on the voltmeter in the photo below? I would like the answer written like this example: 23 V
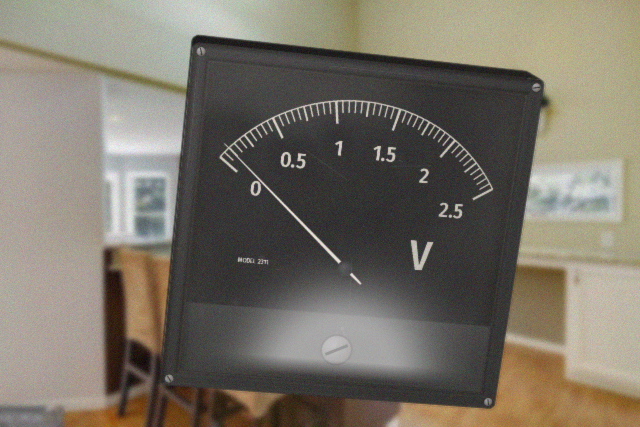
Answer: 0.1 V
